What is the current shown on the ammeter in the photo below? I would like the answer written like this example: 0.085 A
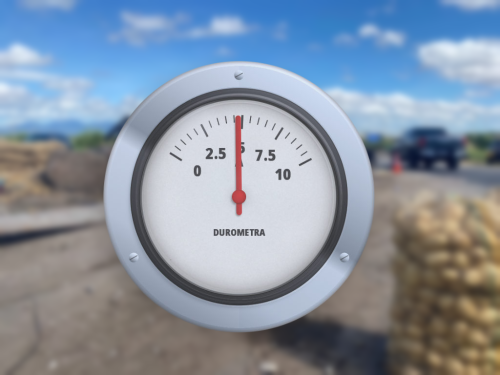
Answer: 4.75 A
